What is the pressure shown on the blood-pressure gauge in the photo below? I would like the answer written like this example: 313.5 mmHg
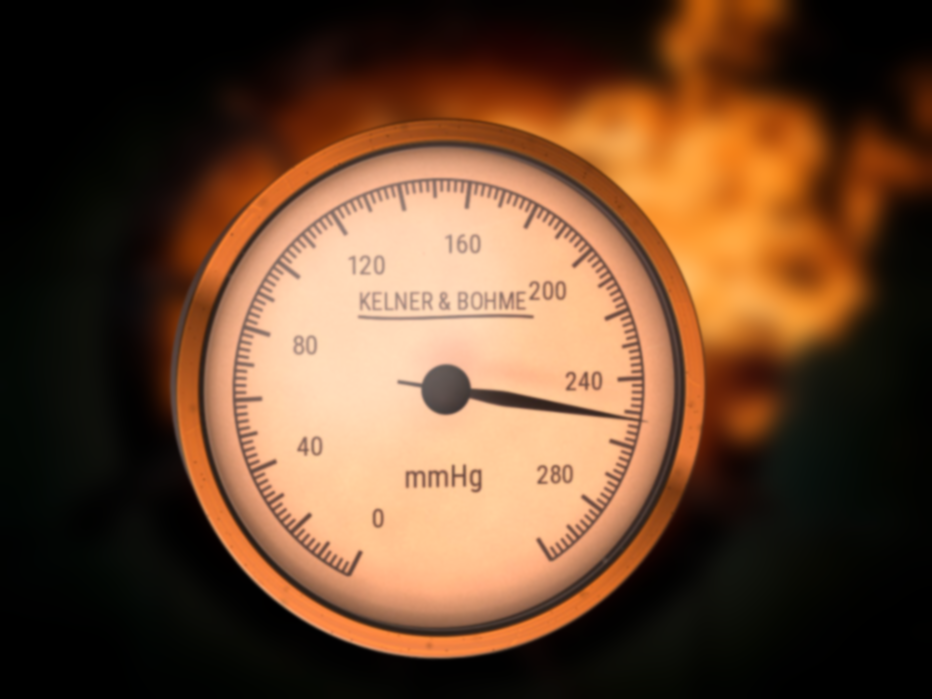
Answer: 252 mmHg
